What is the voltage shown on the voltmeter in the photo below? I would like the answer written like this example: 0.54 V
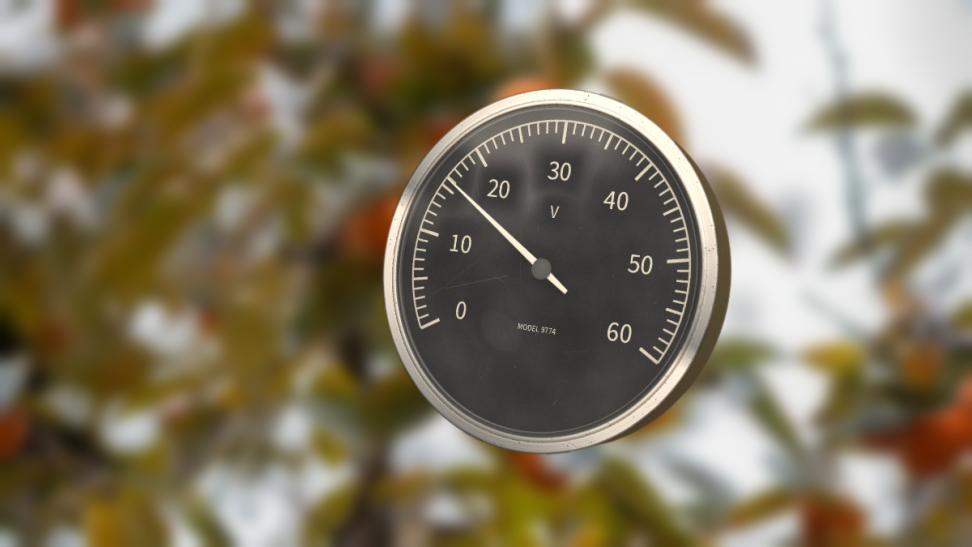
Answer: 16 V
